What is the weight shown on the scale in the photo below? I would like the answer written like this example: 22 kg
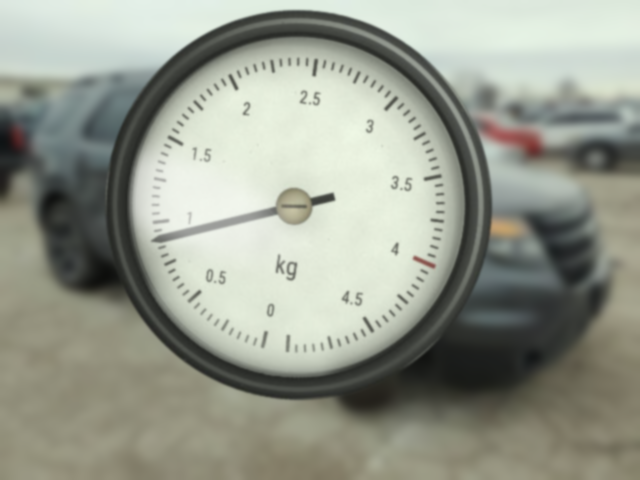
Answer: 0.9 kg
